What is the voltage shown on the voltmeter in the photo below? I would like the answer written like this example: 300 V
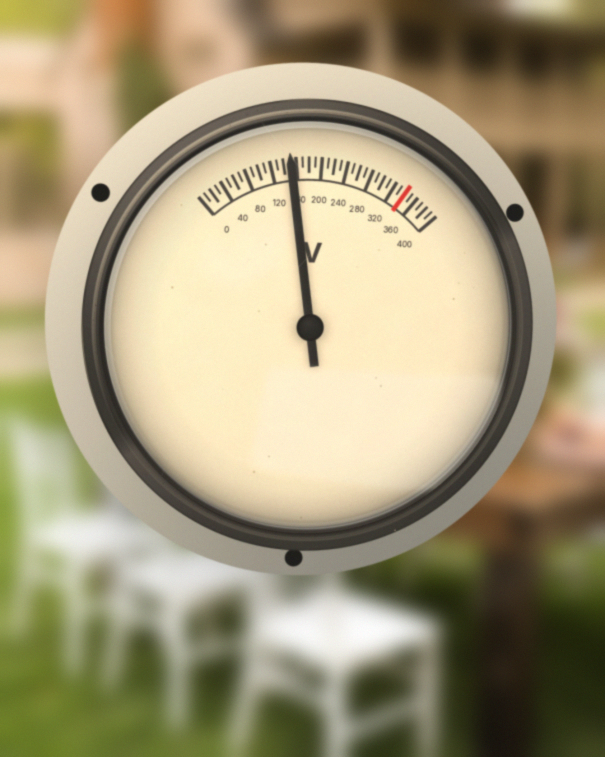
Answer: 150 V
